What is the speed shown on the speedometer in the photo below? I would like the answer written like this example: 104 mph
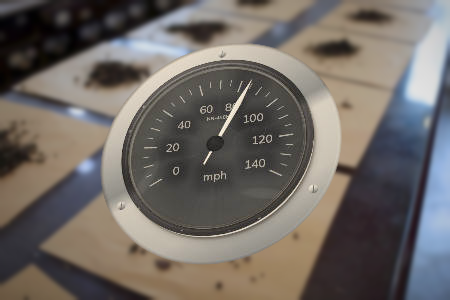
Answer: 85 mph
